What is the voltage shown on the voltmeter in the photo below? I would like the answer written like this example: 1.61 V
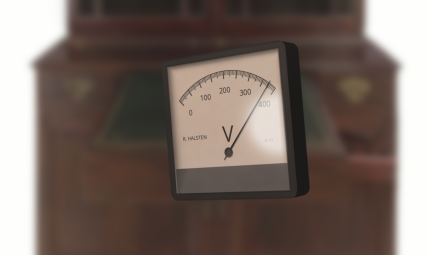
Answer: 375 V
